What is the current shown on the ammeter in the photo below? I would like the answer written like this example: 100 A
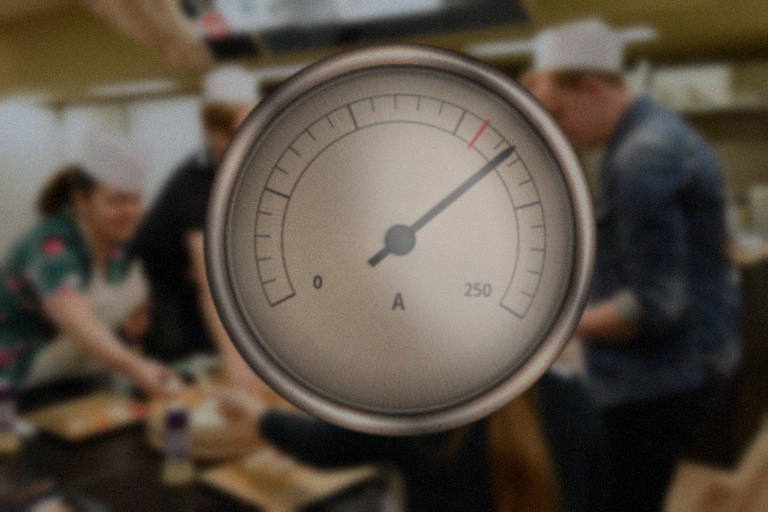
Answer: 175 A
